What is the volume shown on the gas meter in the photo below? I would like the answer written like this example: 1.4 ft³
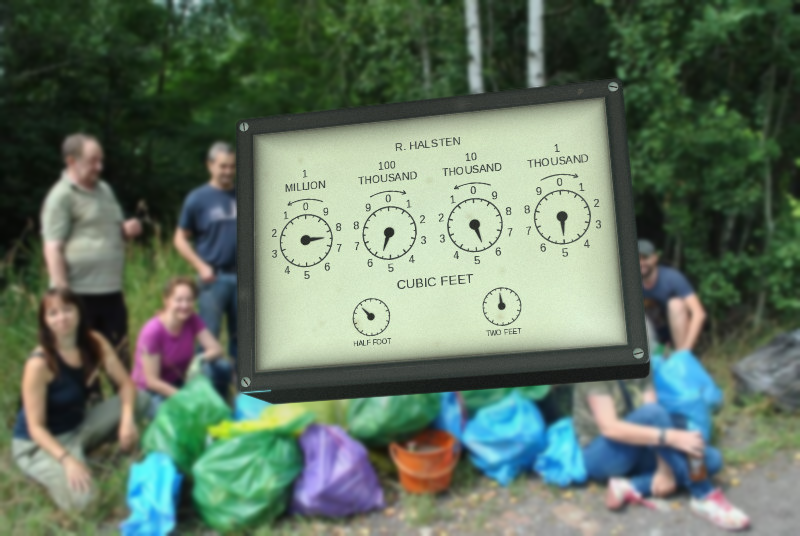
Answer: 755500 ft³
